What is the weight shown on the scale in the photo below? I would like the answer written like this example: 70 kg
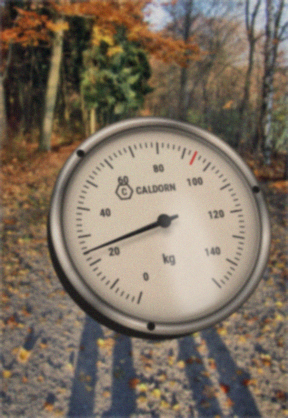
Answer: 24 kg
